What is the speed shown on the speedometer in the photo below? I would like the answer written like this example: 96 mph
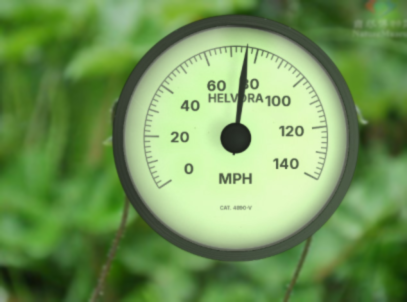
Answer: 76 mph
